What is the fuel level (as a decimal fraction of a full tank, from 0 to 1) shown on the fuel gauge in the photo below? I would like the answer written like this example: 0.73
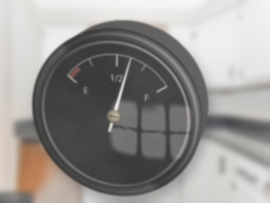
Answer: 0.625
